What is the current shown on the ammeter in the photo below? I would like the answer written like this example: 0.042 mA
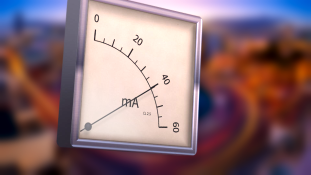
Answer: 40 mA
